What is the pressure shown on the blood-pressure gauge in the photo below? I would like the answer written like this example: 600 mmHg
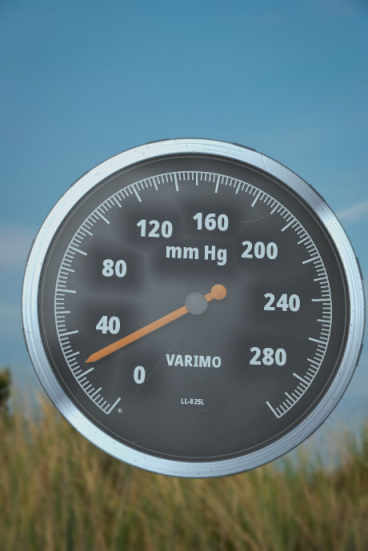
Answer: 24 mmHg
